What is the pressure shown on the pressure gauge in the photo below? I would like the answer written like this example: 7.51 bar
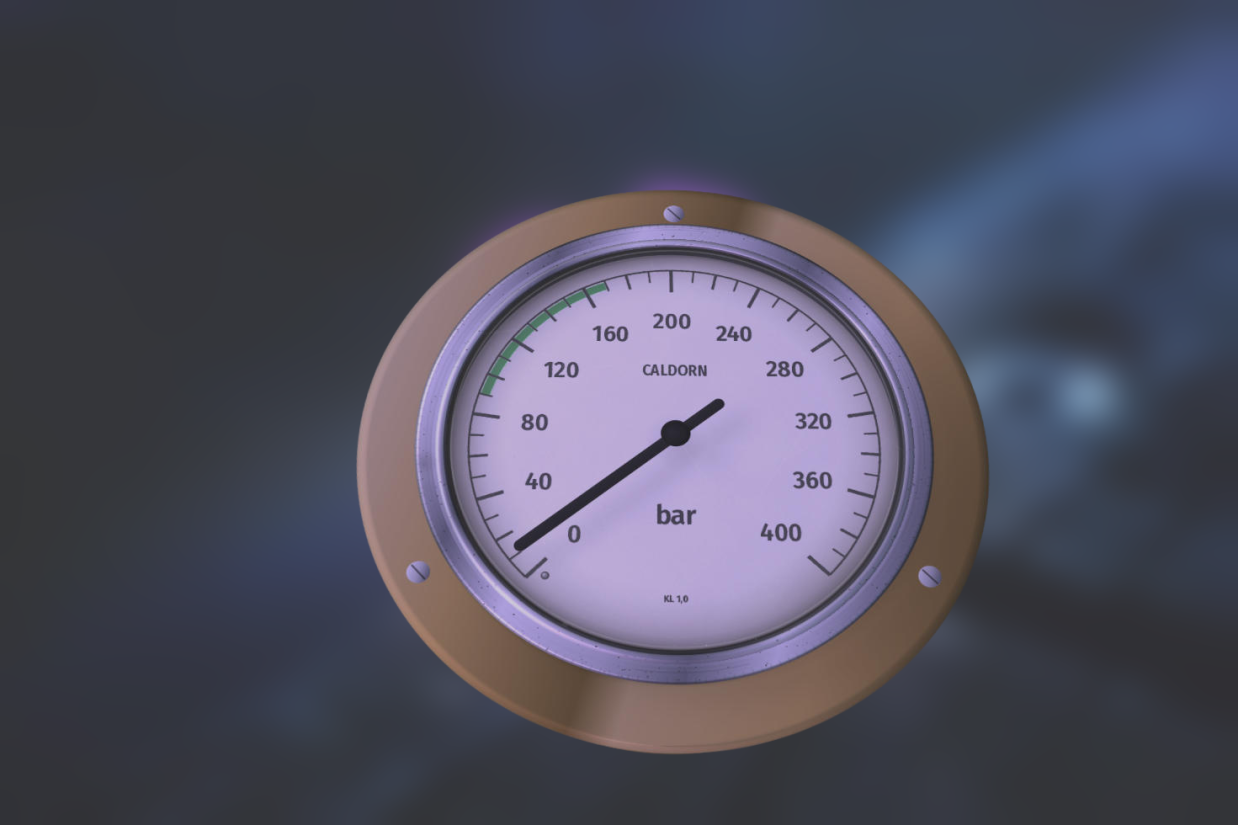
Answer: 10 bar
